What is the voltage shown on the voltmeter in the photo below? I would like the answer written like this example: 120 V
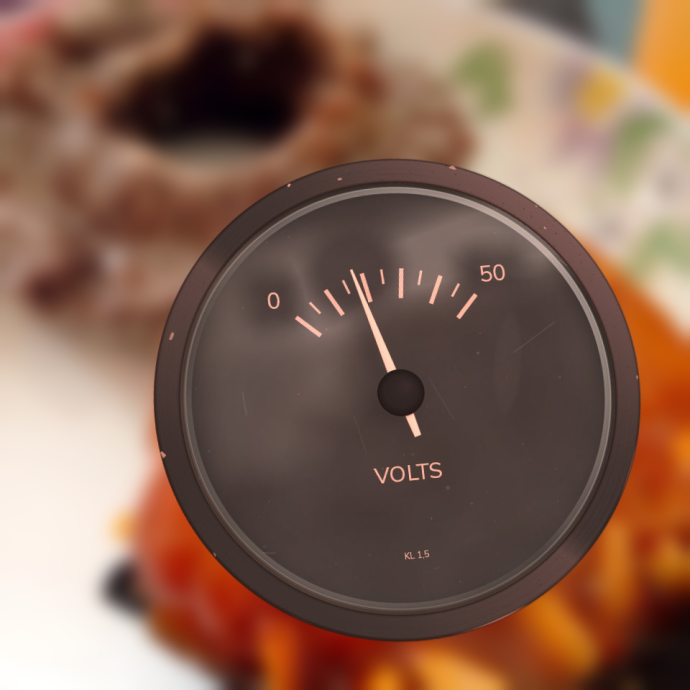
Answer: 17.5 V
